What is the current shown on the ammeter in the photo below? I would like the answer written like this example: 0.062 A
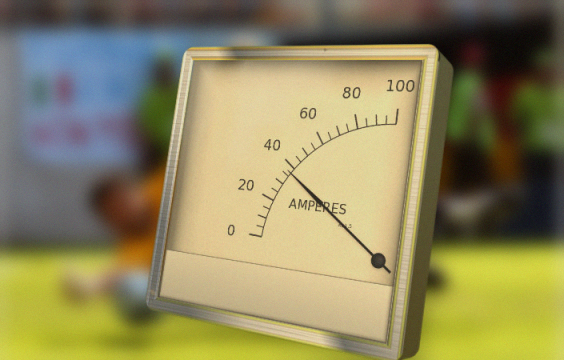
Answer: 37.5 A
